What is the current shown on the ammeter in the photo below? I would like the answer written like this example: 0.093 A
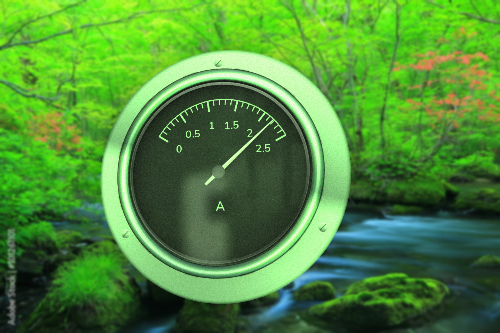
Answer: 2.2 A
